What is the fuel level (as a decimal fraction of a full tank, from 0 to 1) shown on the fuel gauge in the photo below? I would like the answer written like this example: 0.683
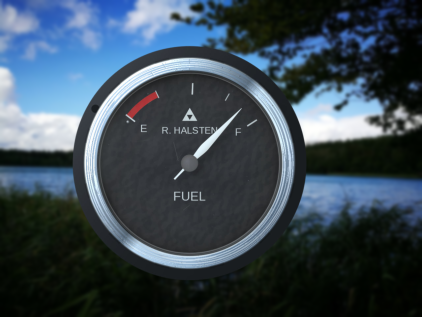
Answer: 0.875
